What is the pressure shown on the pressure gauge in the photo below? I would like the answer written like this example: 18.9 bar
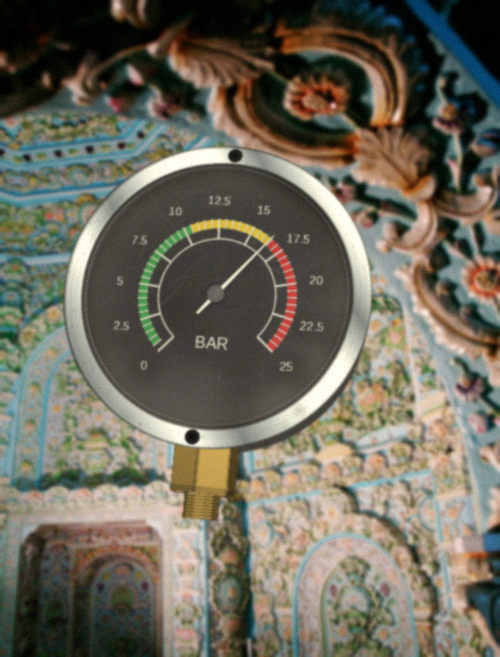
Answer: 16.5 bar
